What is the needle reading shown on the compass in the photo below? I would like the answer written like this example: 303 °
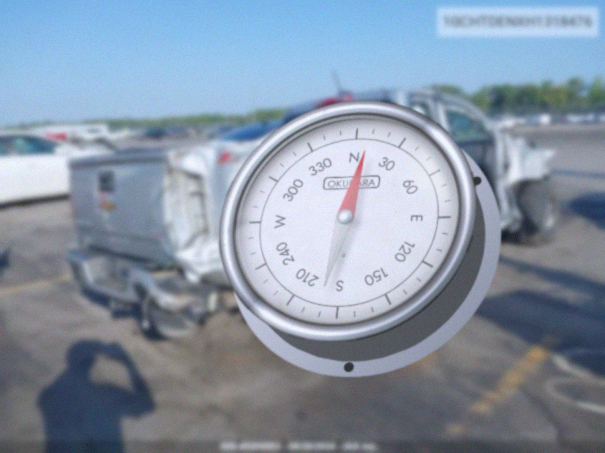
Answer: 10 °
